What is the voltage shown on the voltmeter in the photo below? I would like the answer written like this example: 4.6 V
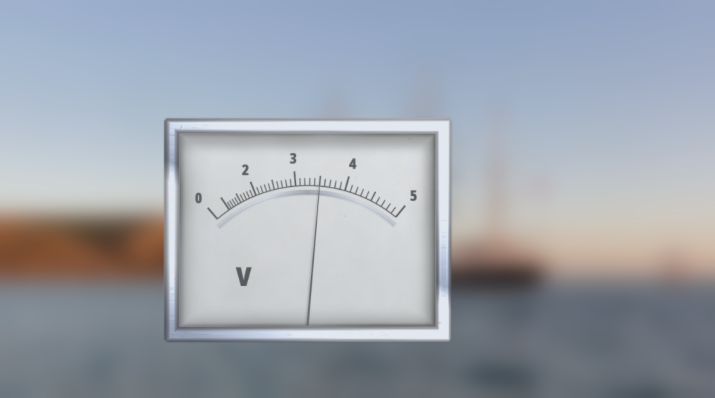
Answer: 3.5 V
